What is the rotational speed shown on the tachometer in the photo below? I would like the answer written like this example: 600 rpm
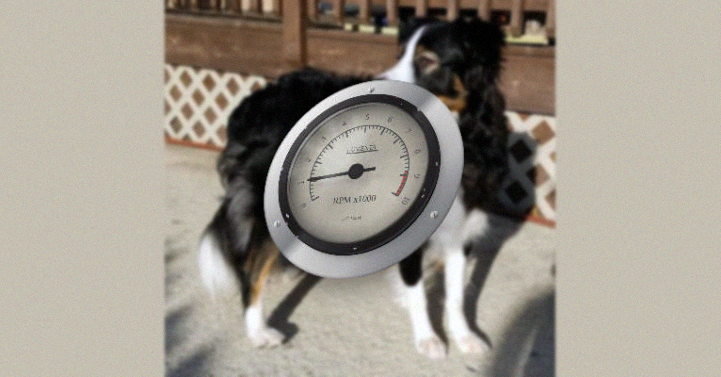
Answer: 1000 rpm
